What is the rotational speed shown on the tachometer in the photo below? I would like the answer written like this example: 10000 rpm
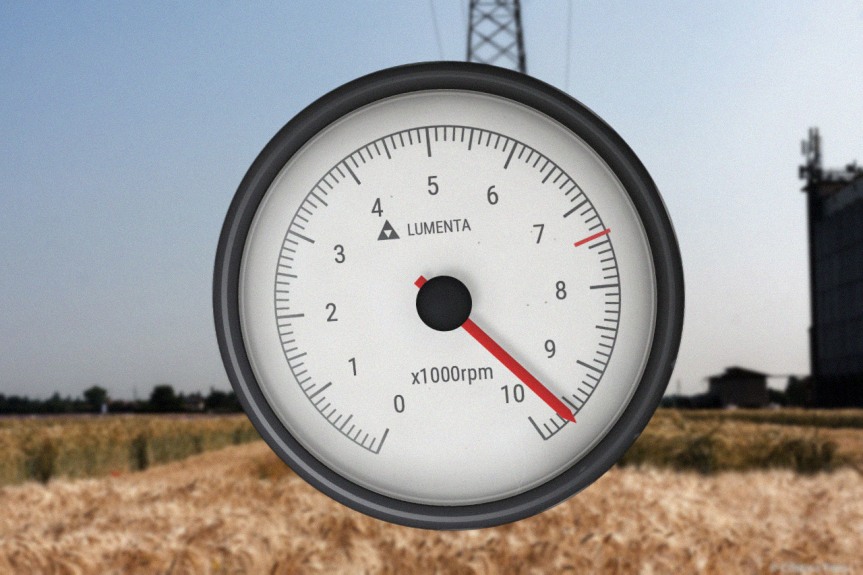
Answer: 9600 rpm
